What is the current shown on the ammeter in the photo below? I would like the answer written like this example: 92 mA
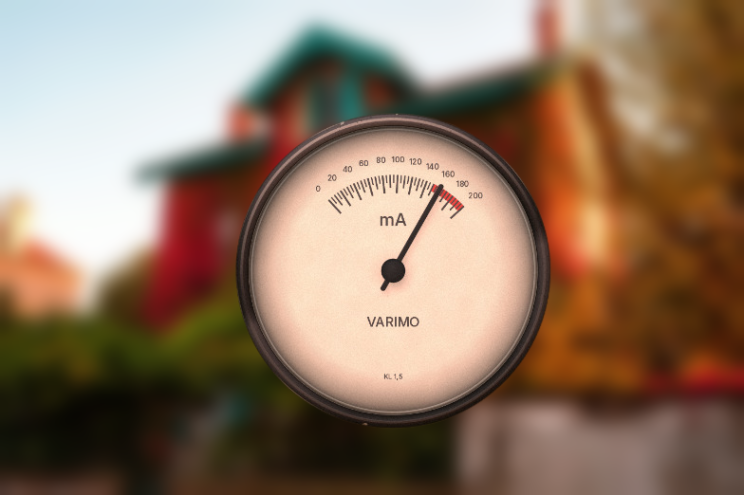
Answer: 160 mA
